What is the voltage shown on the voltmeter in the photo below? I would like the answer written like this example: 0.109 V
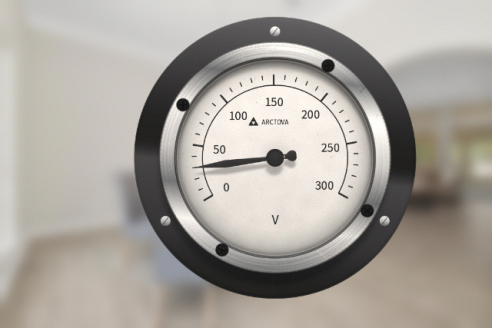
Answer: 30 V
